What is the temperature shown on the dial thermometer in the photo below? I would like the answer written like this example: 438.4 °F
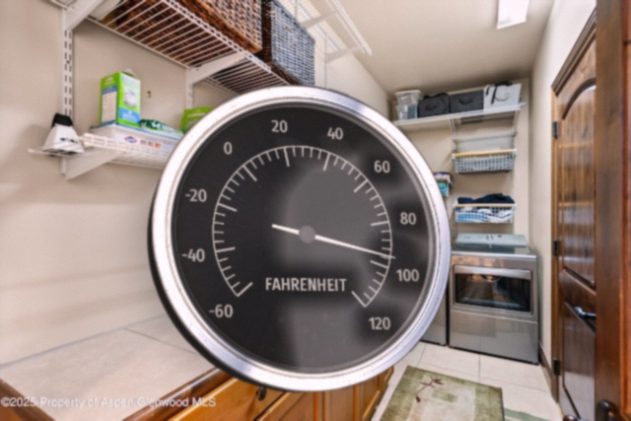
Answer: 96 °F
